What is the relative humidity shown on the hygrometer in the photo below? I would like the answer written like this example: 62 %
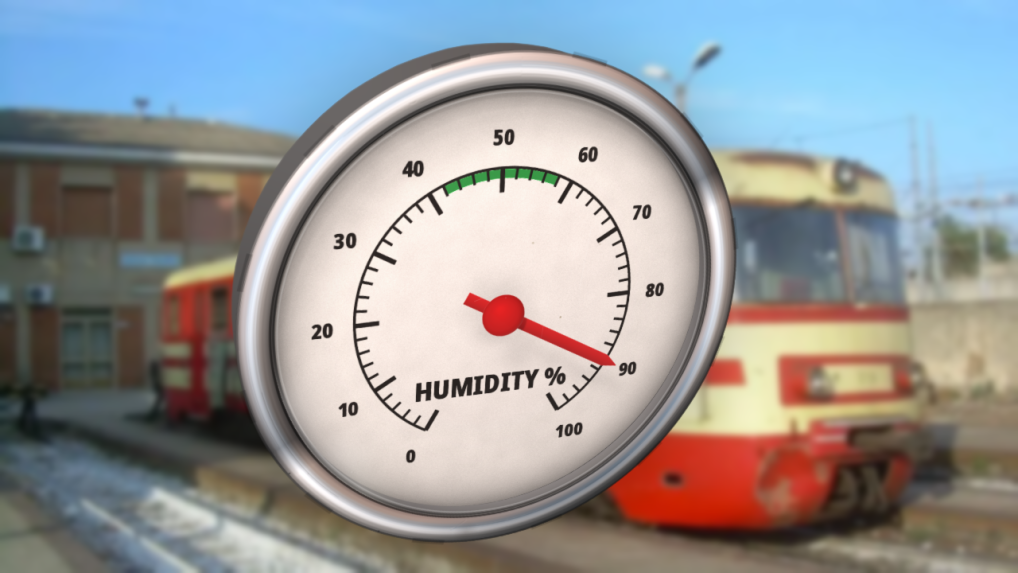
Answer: 90 %
